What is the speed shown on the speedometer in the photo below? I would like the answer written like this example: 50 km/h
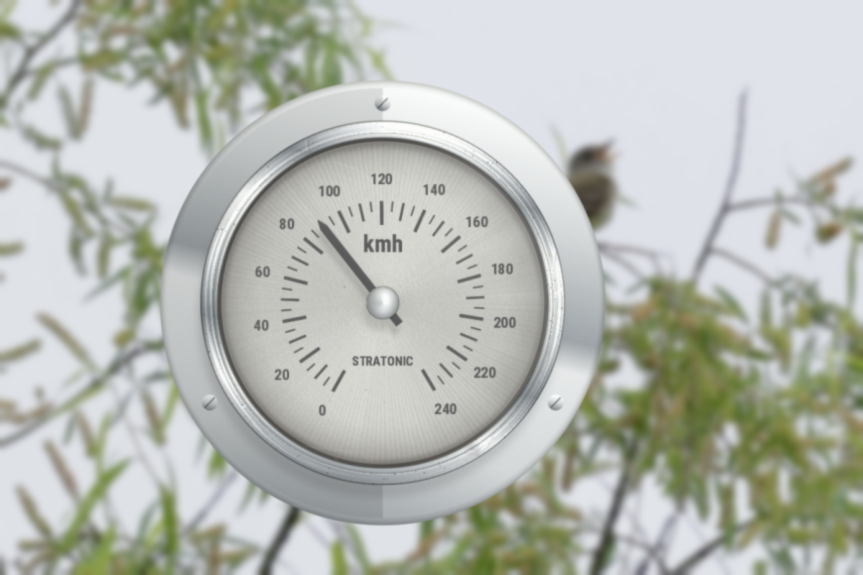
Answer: 90 km/h
